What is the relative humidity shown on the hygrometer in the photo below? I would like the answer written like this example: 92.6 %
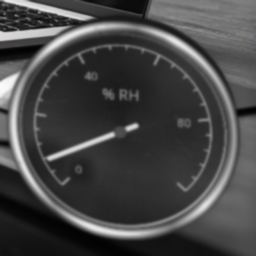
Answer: 8 %
